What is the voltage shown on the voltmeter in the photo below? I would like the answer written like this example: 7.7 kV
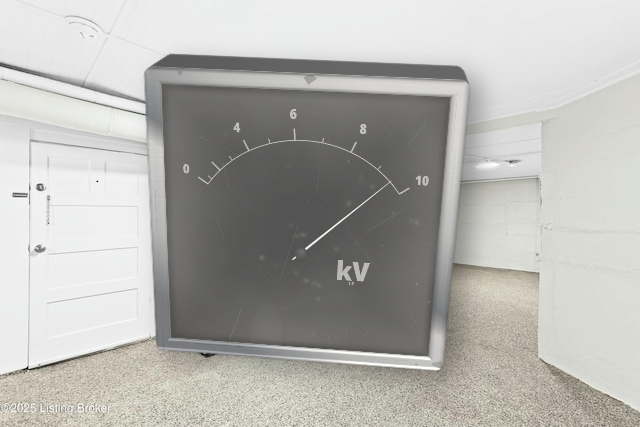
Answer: 9.5 kV
